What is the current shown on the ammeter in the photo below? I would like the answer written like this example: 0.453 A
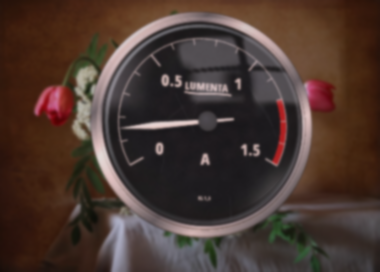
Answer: 0.15 A
